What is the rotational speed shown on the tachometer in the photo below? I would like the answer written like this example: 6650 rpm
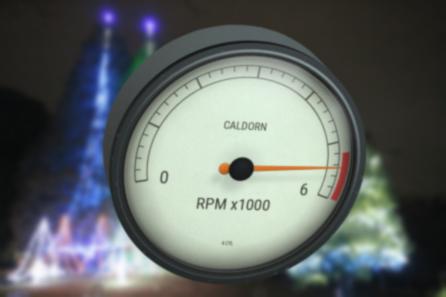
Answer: 5400 rpm
